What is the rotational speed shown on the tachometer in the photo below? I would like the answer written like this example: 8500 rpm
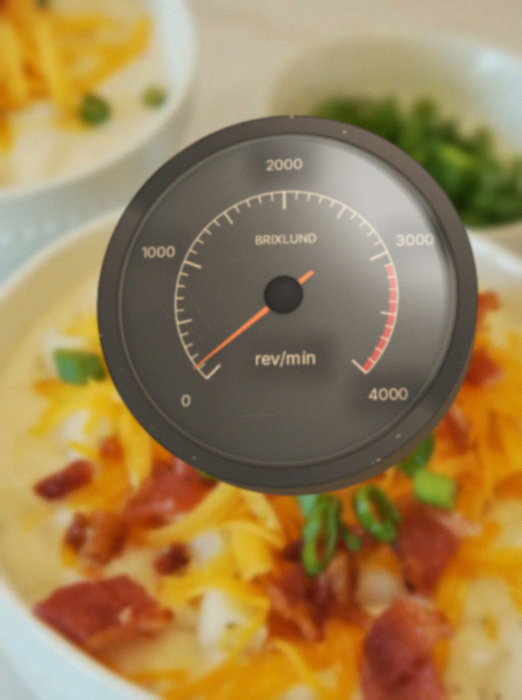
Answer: 100 rpm
